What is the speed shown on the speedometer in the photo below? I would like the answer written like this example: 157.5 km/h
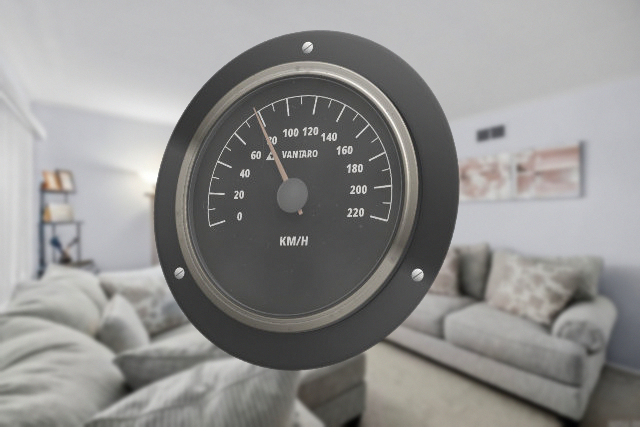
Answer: 80 km/h
